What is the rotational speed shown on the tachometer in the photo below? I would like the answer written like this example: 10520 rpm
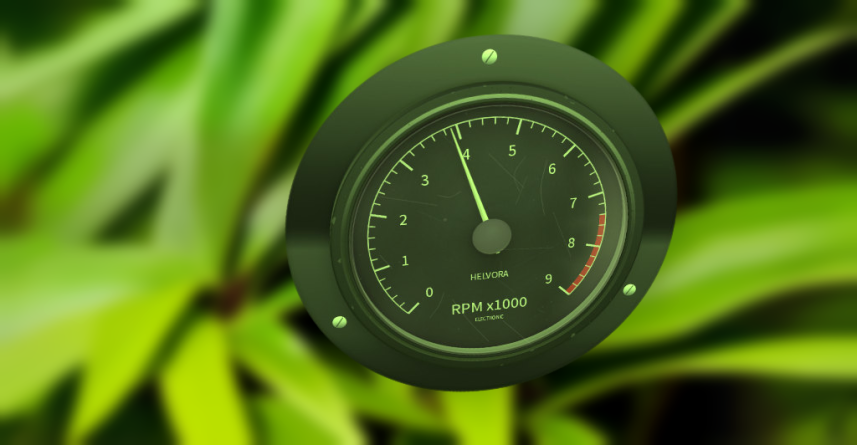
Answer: 3900 rpm
